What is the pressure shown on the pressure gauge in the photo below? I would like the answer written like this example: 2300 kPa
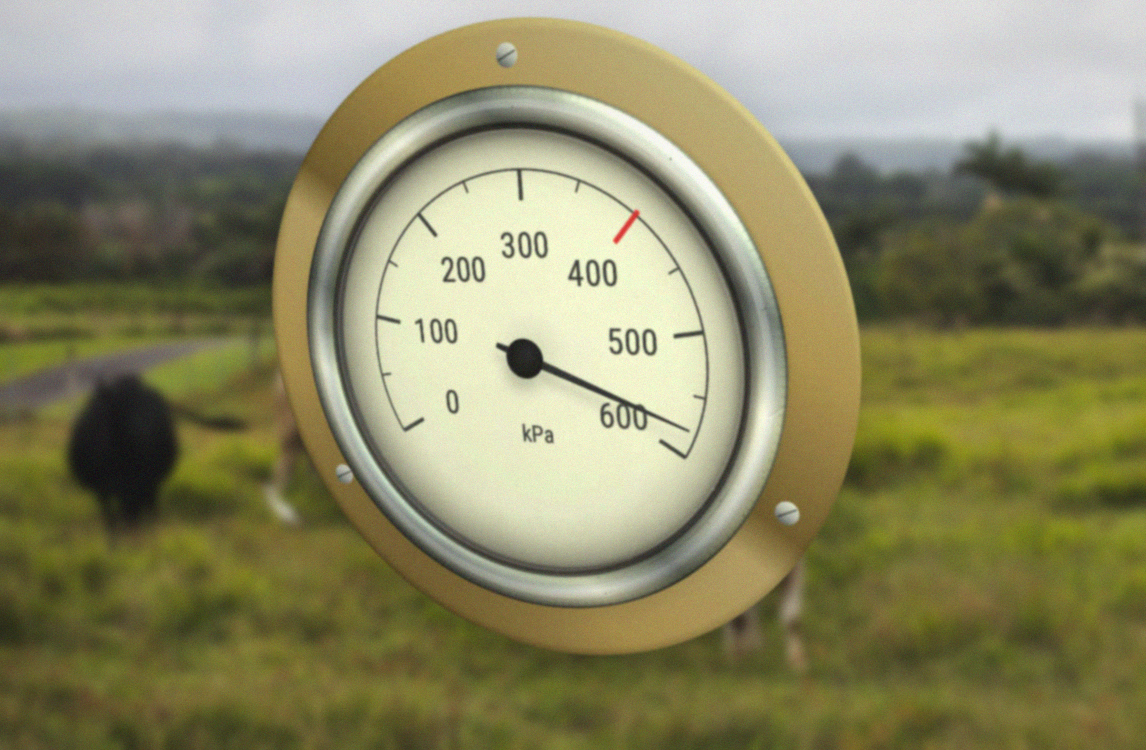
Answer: 575 kPa
